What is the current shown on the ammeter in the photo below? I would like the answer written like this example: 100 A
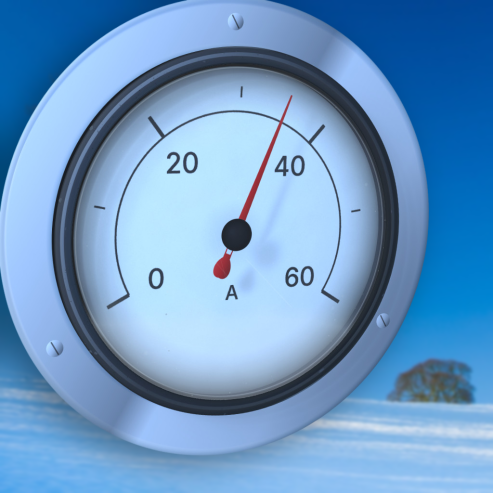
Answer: 35 A
